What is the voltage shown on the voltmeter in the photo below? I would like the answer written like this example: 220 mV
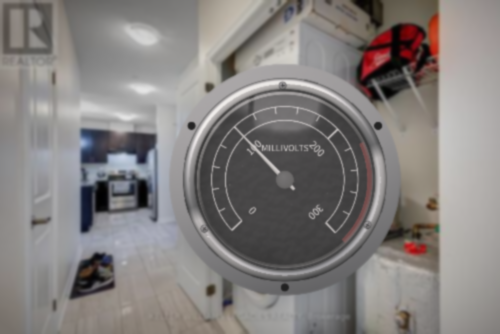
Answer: 100 mV
